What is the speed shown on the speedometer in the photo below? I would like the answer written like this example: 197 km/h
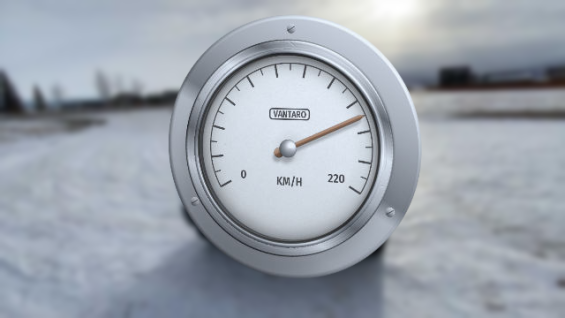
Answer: 170 km/h
